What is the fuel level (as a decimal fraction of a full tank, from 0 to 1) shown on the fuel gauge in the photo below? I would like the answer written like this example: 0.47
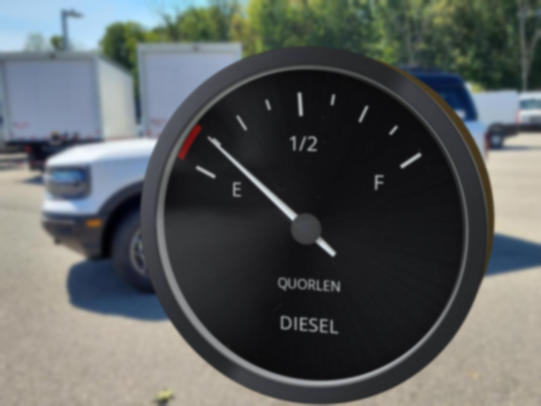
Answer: 0.125
